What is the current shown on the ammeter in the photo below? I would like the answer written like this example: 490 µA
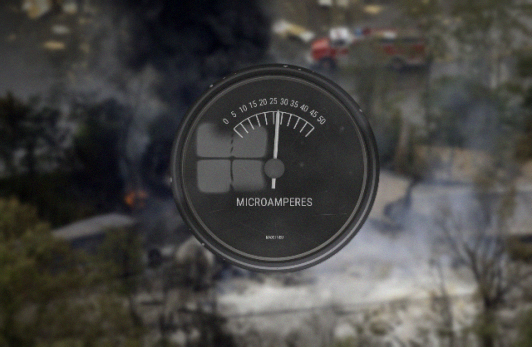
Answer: 27.5 µA
